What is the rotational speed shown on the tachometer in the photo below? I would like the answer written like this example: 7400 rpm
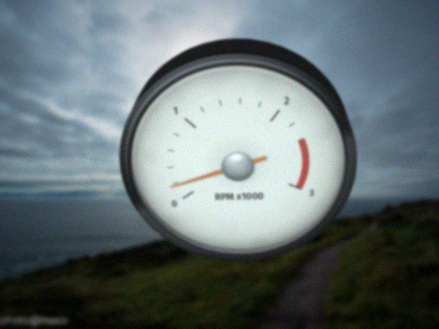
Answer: 200 rpm
